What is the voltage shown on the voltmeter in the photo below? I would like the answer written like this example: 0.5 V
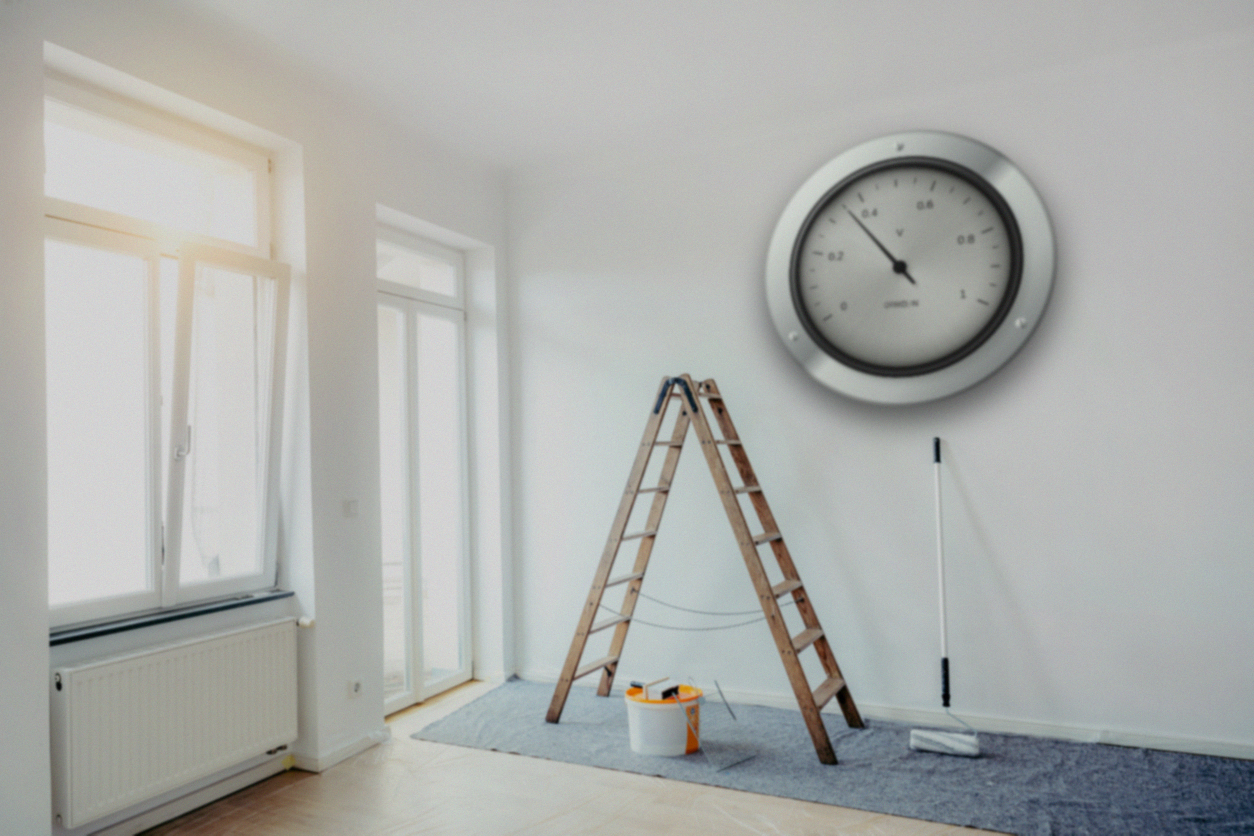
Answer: 0.35 V
